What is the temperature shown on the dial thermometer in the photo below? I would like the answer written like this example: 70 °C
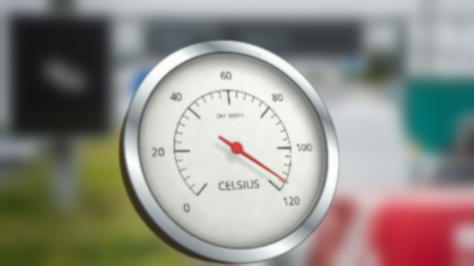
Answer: 116 °C
